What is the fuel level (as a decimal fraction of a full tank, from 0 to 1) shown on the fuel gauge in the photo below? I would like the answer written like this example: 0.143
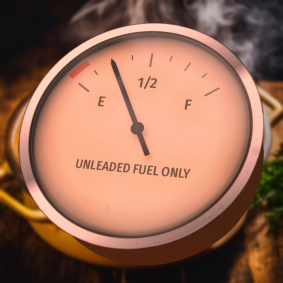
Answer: 0.25
